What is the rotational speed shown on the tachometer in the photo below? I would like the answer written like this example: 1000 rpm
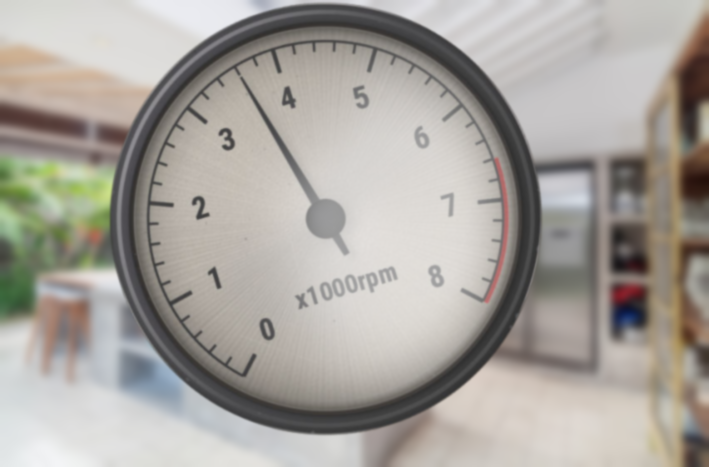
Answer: 3600 rpm
